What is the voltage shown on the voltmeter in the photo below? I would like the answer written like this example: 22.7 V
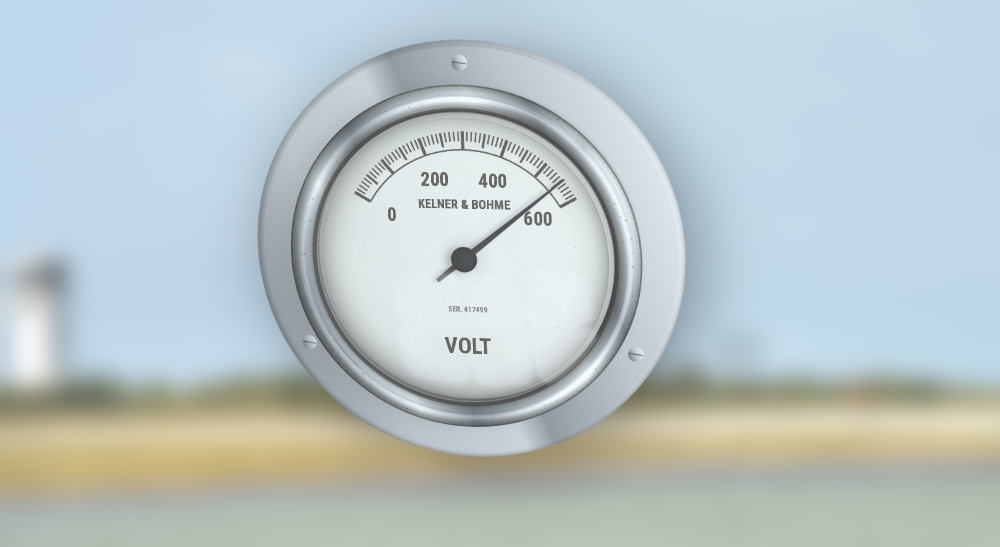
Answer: 550 V
